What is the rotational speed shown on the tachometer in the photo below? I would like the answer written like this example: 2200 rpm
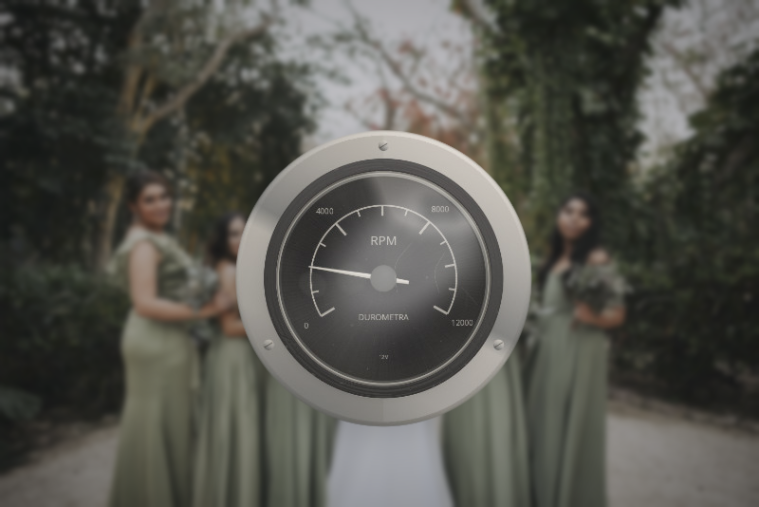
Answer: 2000 rpm
